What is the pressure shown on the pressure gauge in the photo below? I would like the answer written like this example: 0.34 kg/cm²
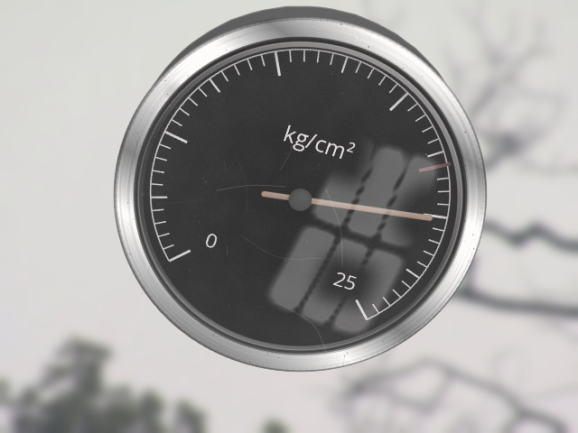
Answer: 20 kg/cm²
